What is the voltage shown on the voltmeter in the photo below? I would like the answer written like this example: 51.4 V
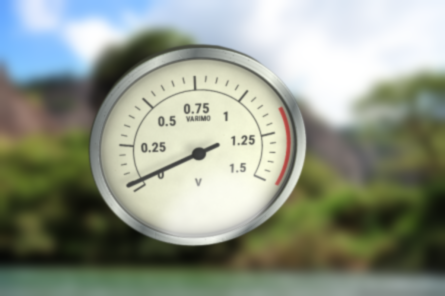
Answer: 0.05 V
